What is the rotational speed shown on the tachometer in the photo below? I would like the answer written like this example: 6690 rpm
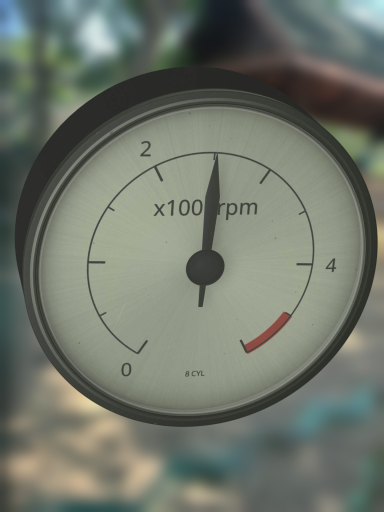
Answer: 2500 rpm
